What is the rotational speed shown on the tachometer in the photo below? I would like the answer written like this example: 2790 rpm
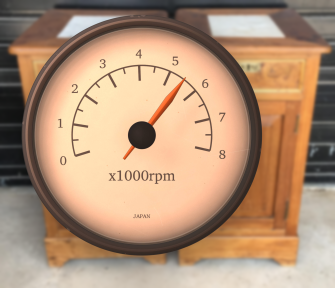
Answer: 5500 rpm
